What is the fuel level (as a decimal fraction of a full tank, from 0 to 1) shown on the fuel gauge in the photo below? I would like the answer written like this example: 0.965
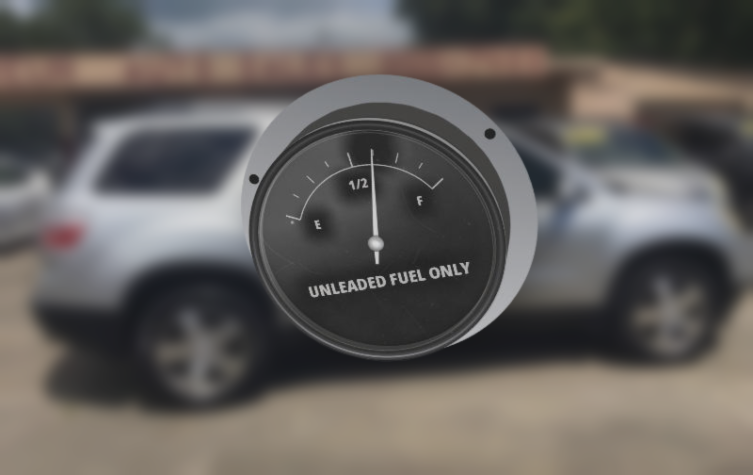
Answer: 0.625
